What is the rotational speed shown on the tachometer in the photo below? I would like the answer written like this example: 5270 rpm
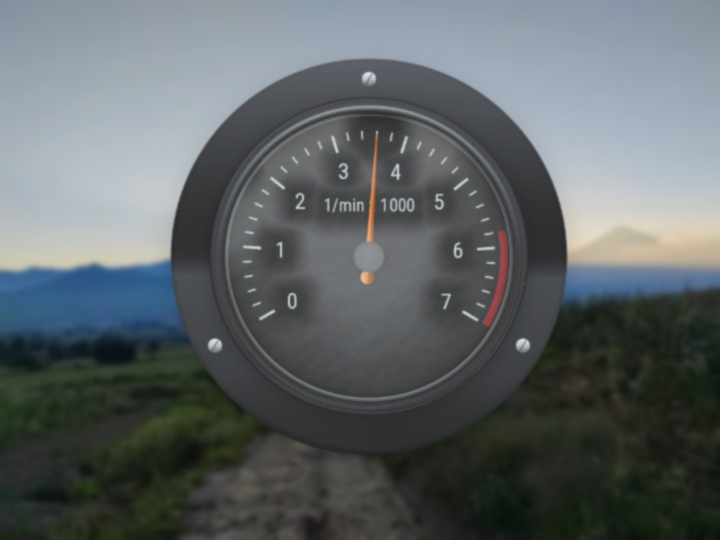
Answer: 3600 rpm
